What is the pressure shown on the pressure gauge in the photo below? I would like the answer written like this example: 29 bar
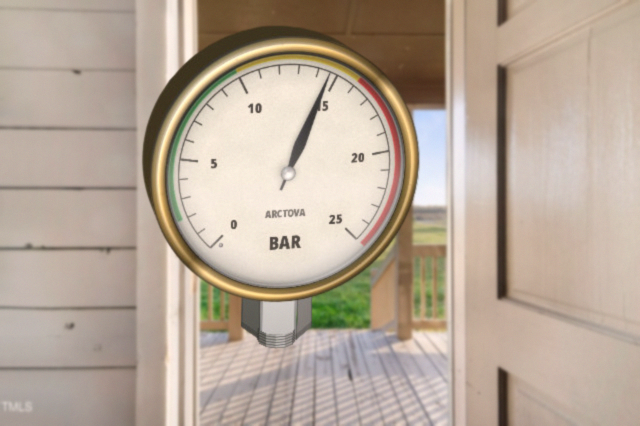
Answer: 14.5 bar
